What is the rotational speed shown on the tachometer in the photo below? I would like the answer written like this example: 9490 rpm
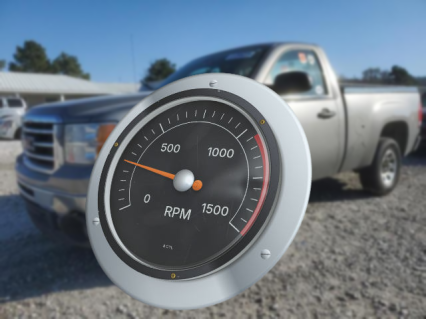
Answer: 250 rpm
